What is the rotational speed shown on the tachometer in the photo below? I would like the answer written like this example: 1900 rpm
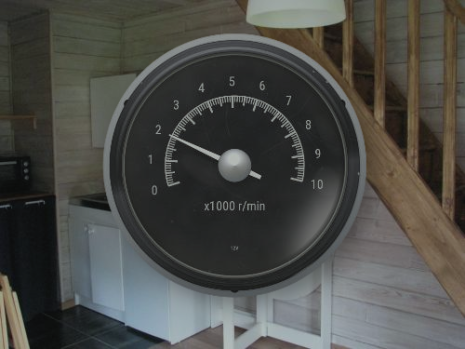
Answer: 2000 rpm
